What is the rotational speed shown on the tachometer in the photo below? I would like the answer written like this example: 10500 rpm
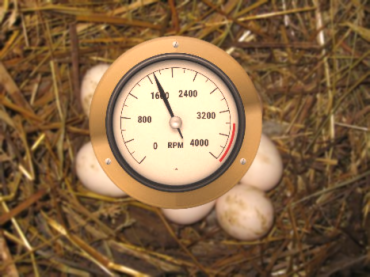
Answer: 1700 rpm
